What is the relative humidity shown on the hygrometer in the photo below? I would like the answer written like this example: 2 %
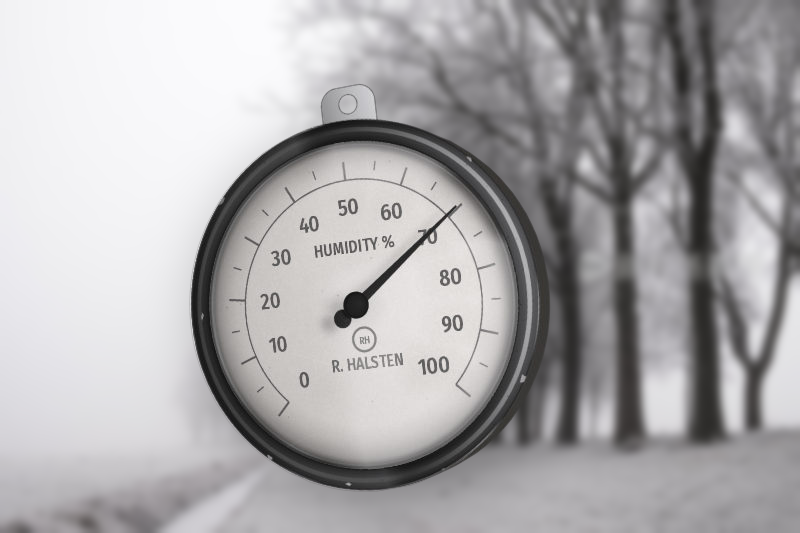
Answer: 70 %
